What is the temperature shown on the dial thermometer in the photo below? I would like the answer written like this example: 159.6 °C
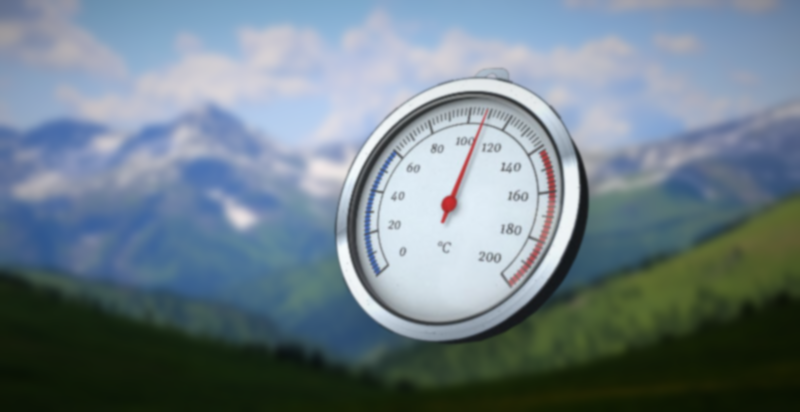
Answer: 110 °C
